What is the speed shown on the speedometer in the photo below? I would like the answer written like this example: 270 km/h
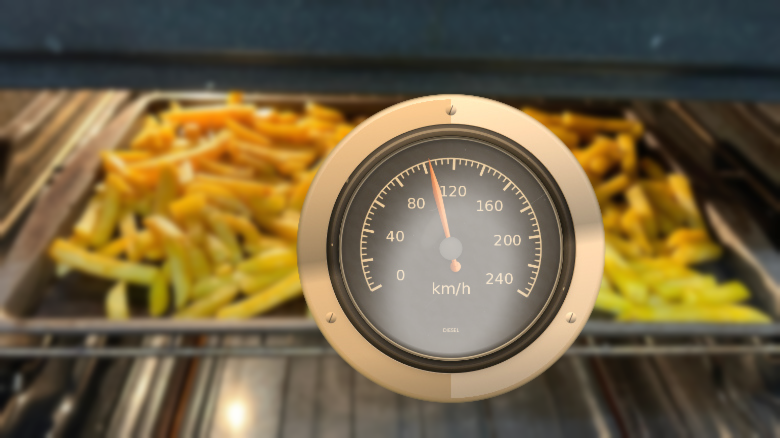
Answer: 104 km/h
